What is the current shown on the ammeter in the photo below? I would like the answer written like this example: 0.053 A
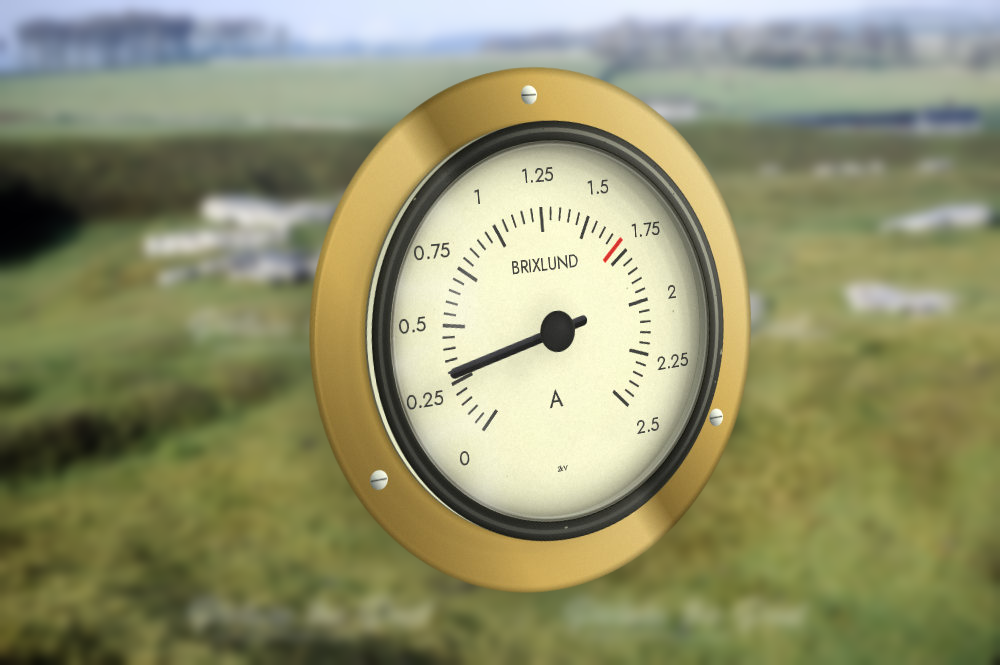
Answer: 0.3 A
